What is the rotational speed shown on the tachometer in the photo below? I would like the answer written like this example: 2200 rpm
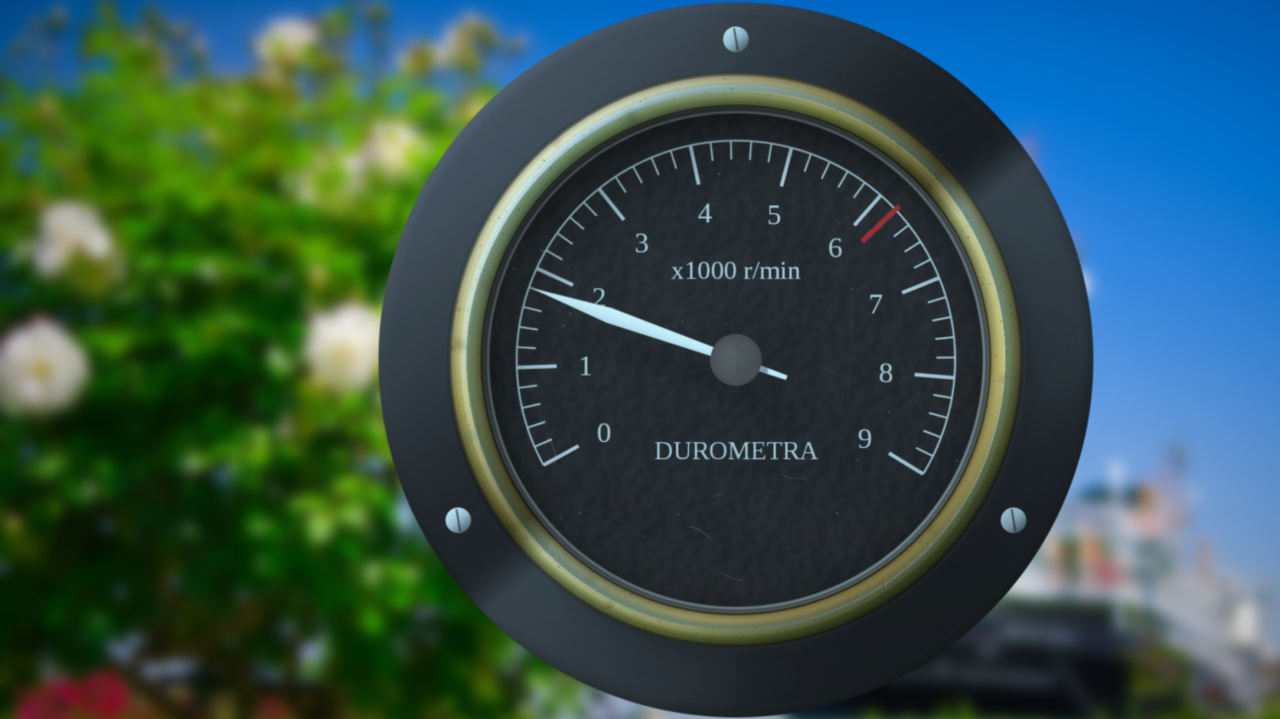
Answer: 1800 rpm
